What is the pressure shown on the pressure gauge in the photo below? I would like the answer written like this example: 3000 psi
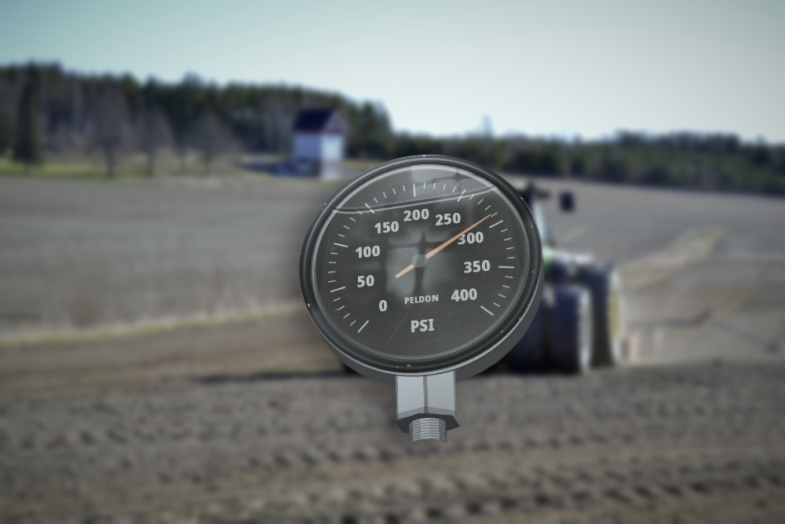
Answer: 290 psi
